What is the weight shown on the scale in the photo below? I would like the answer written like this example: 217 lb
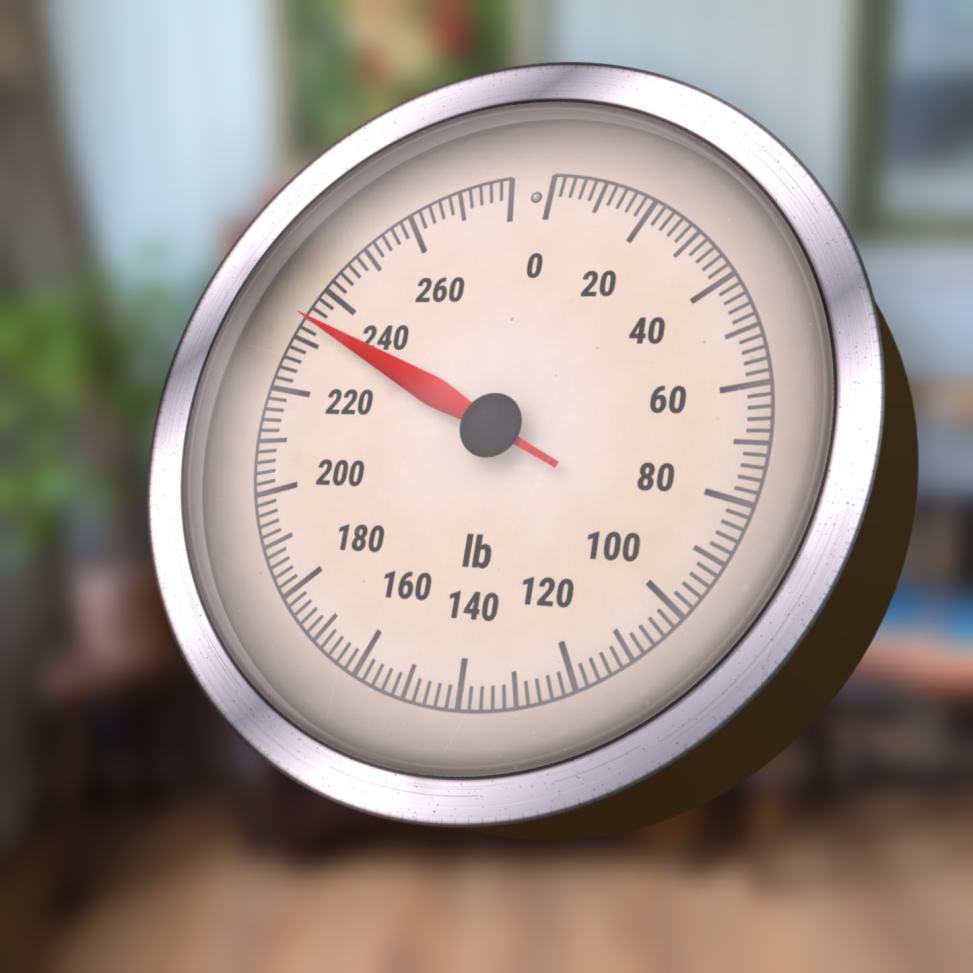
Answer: 234 lb
